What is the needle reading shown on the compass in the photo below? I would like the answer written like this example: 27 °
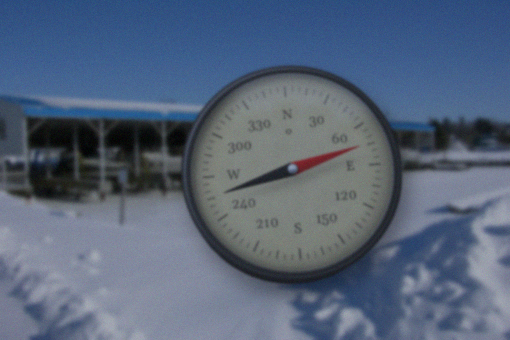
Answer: 75 °
